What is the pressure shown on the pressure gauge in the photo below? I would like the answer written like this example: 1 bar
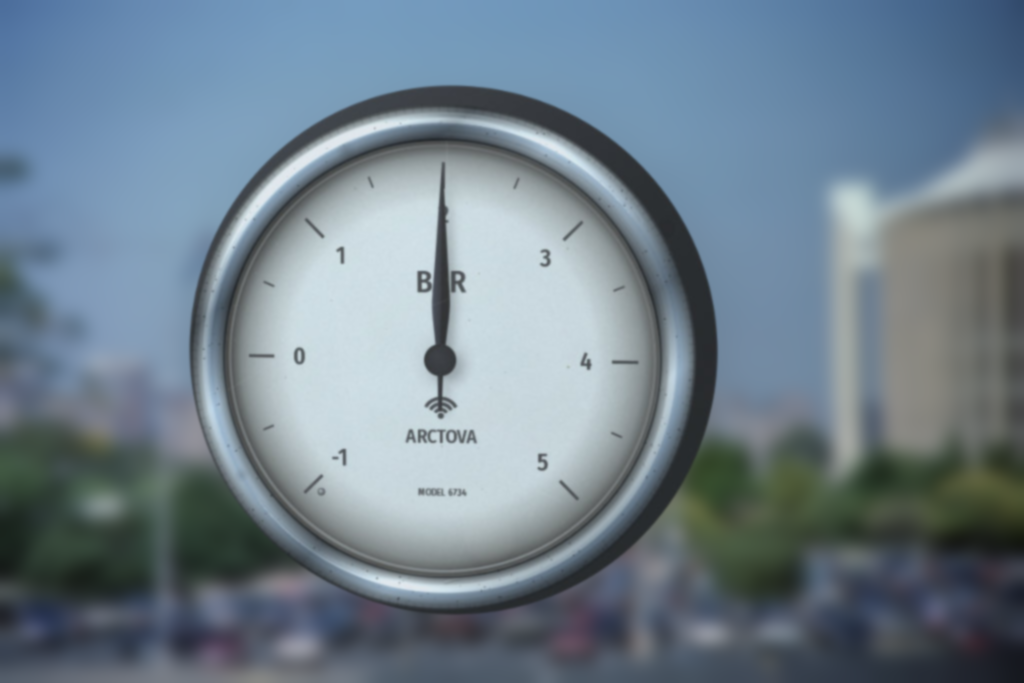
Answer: 2 bar
